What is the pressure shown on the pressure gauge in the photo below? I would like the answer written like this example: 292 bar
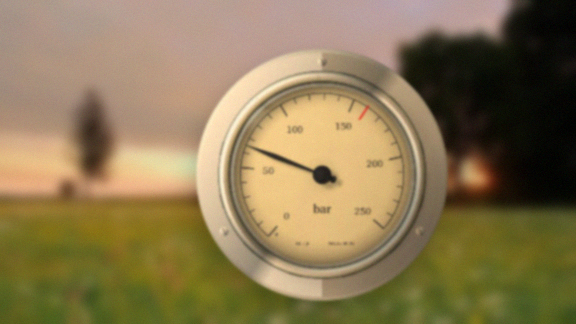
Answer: 65 bar
